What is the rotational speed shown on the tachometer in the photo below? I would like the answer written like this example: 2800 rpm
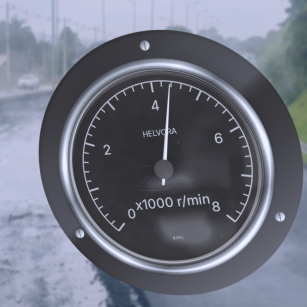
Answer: 4400 rpm
